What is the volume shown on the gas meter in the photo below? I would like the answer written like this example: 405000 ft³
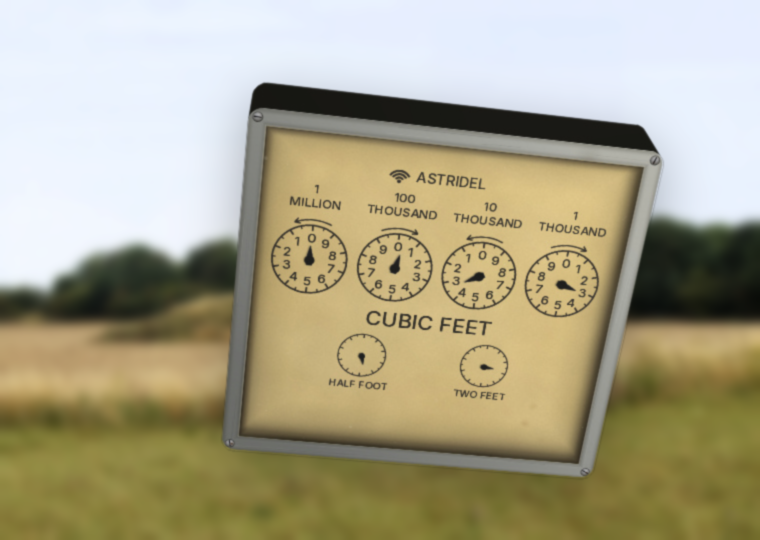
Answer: 3300 ft³
